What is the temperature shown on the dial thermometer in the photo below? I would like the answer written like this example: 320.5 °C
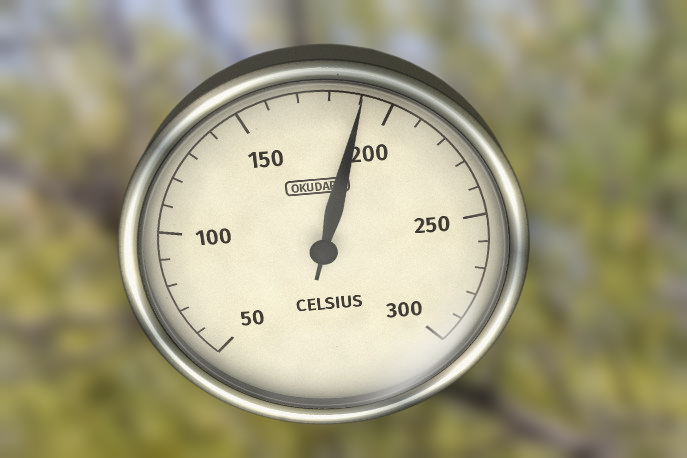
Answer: 190 °C
